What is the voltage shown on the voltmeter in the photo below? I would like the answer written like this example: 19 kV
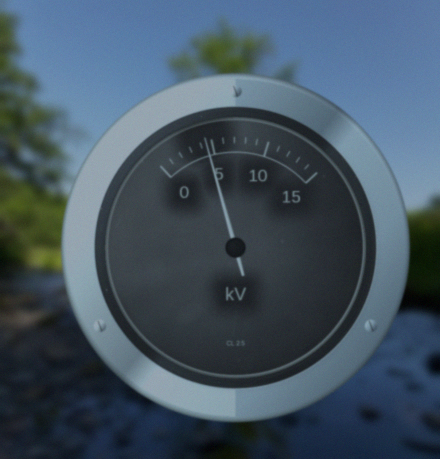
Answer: 4.5 kV
